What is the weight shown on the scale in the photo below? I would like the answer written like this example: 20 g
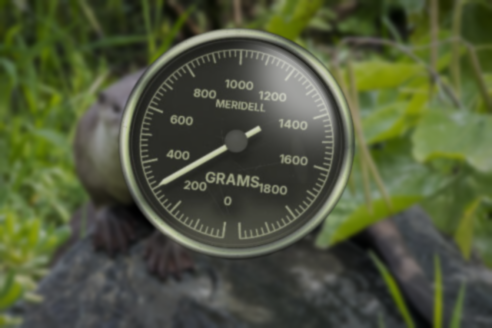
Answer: 300 g
